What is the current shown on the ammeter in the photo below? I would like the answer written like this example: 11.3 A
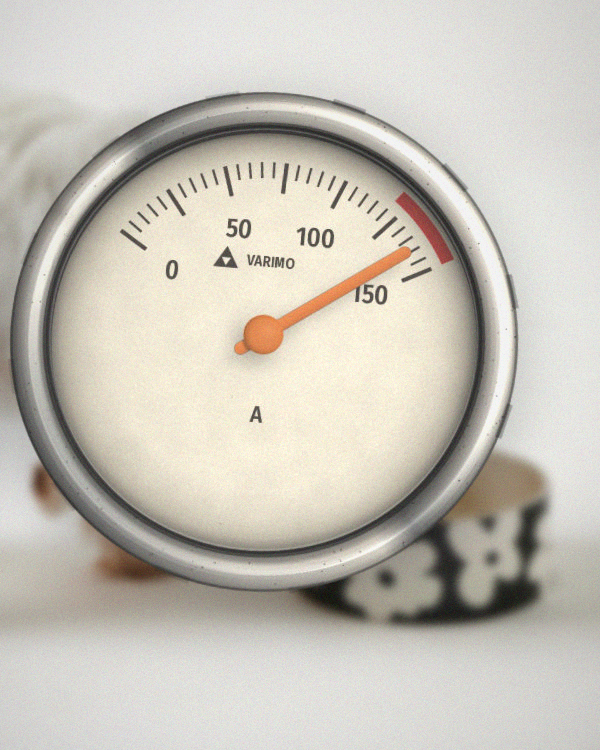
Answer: 140 A
